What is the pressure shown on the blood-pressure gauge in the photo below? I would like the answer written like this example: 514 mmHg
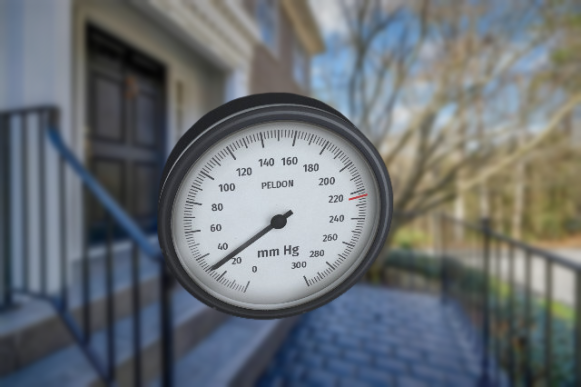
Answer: 30 mmHg
